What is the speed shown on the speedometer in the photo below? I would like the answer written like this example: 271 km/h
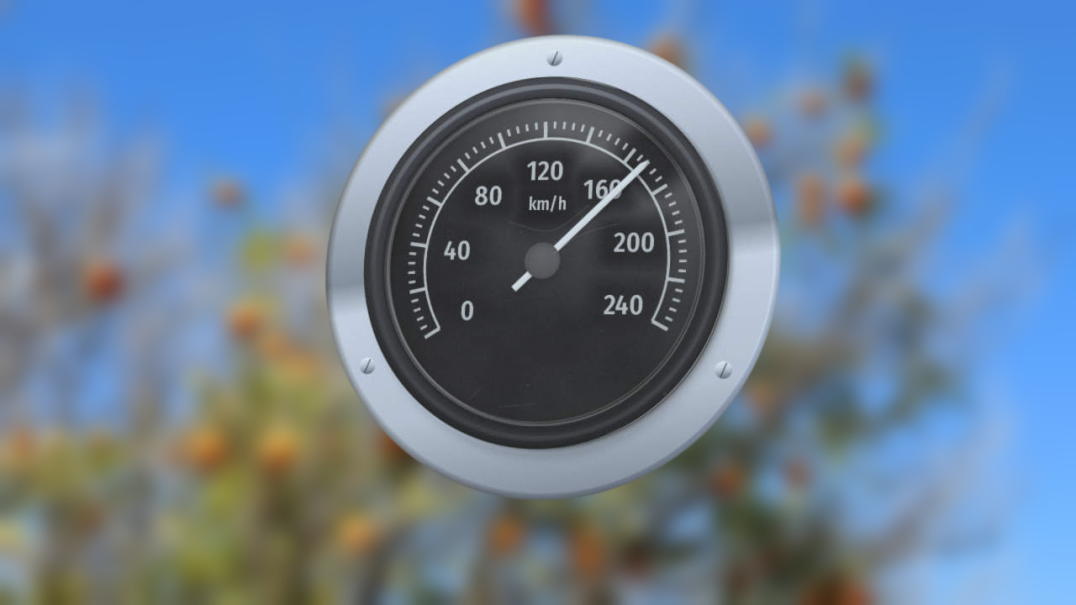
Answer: 168 km/h
